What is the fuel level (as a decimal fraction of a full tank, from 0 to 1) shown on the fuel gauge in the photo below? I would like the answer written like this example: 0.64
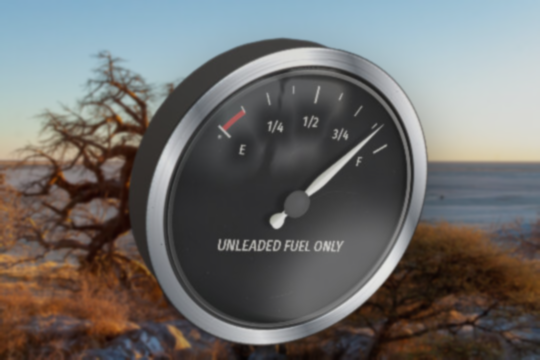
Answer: 0.875
